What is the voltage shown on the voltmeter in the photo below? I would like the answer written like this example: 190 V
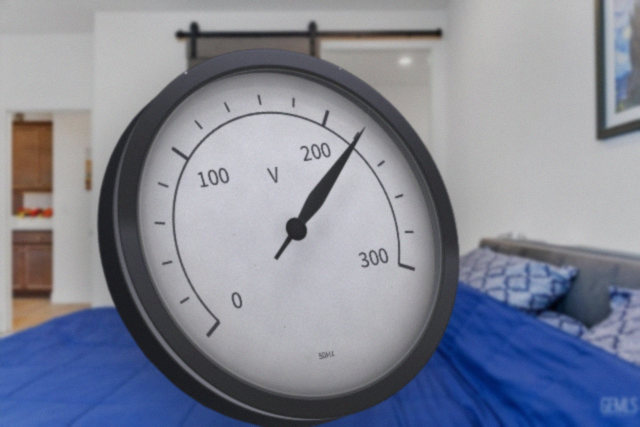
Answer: 220 V
